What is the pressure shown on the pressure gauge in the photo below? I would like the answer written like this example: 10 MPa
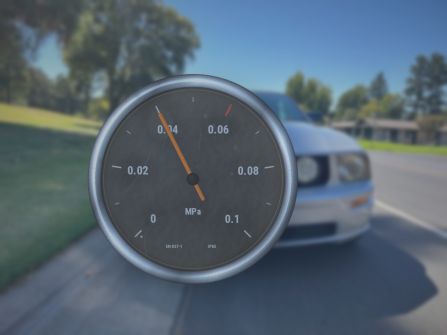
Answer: 0.04 MPa
